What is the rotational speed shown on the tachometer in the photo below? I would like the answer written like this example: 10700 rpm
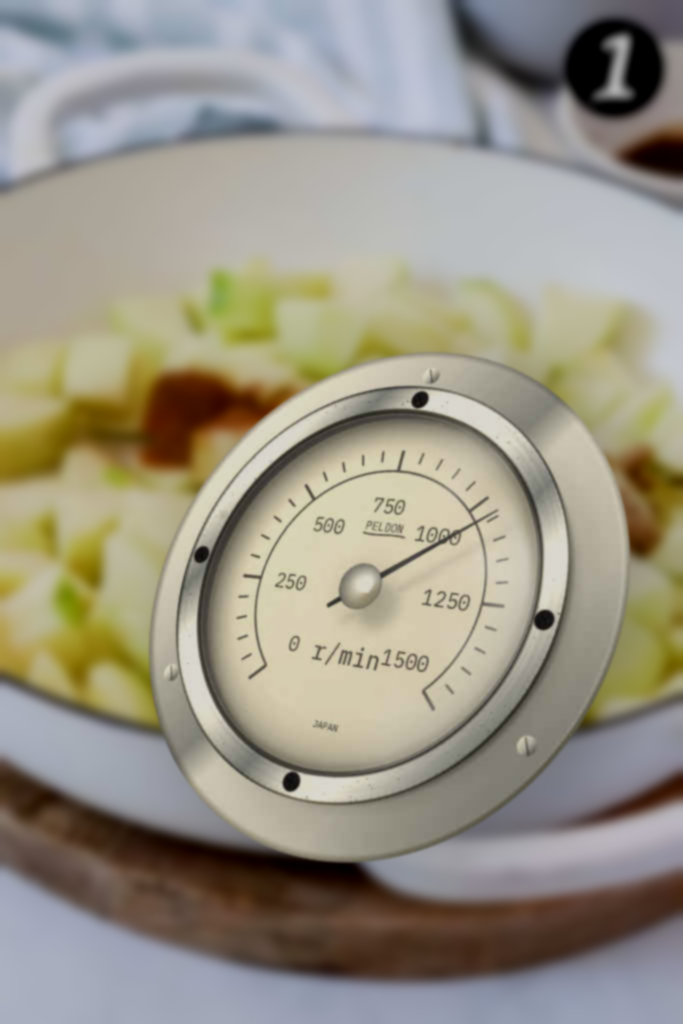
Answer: 1050 rpm
